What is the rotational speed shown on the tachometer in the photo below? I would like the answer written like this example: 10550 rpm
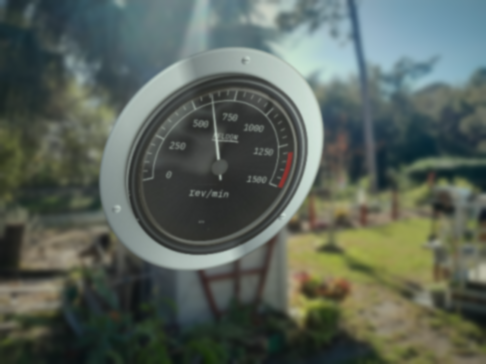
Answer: 600 rpm
